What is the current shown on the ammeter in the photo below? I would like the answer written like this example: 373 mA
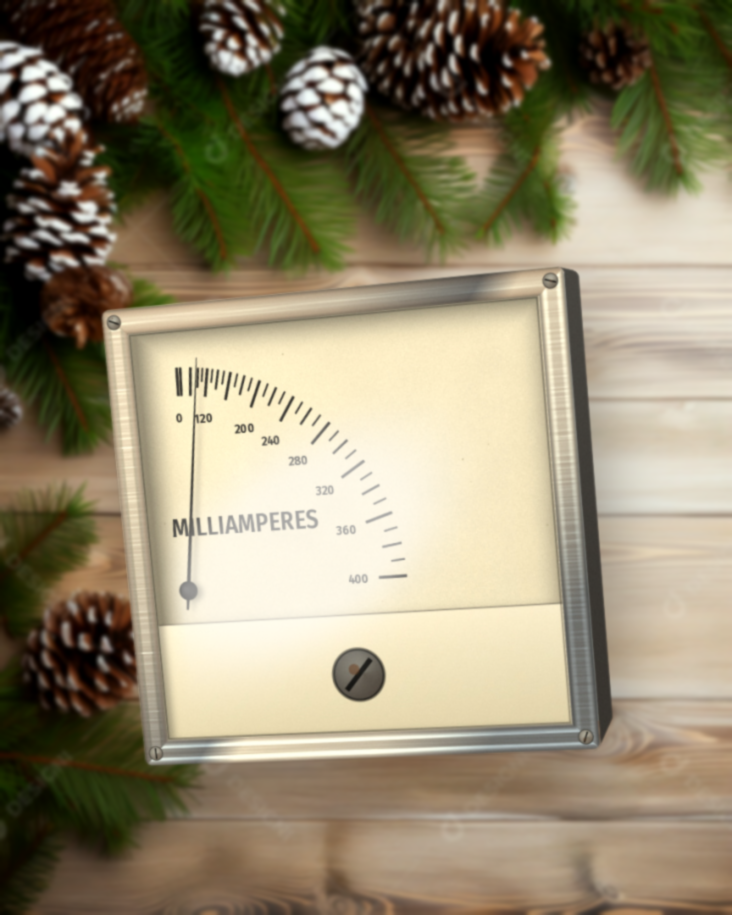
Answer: 100 mA
